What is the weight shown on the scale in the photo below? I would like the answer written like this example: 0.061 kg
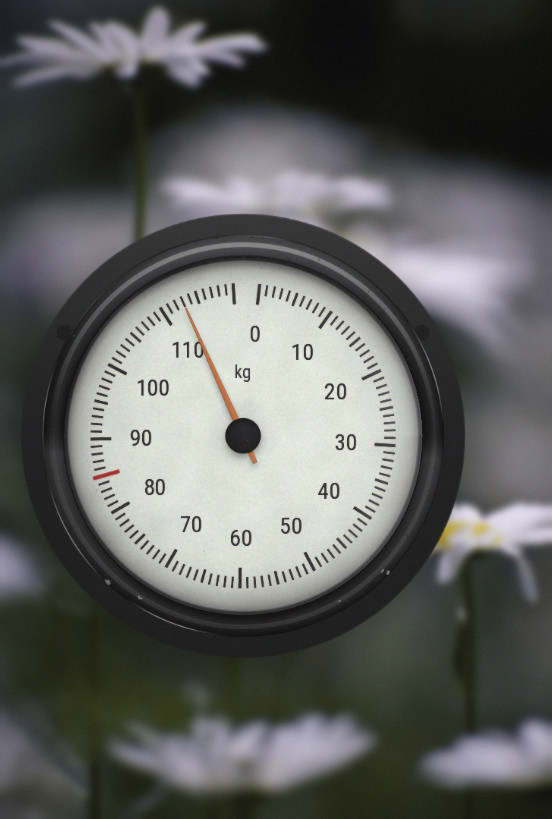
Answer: 113 kg
